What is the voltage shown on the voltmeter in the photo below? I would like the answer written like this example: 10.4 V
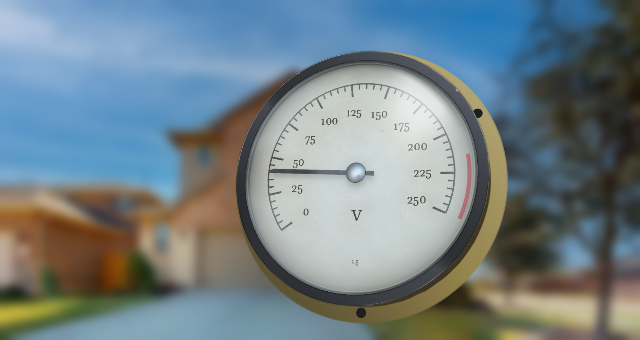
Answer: 40 V
